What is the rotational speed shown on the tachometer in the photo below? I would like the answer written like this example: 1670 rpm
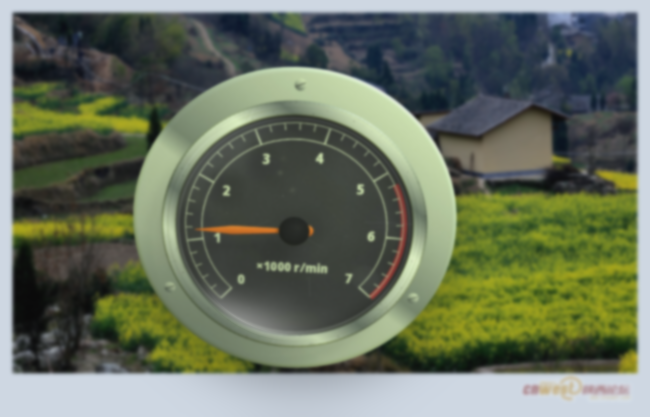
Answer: 1200 rpm
